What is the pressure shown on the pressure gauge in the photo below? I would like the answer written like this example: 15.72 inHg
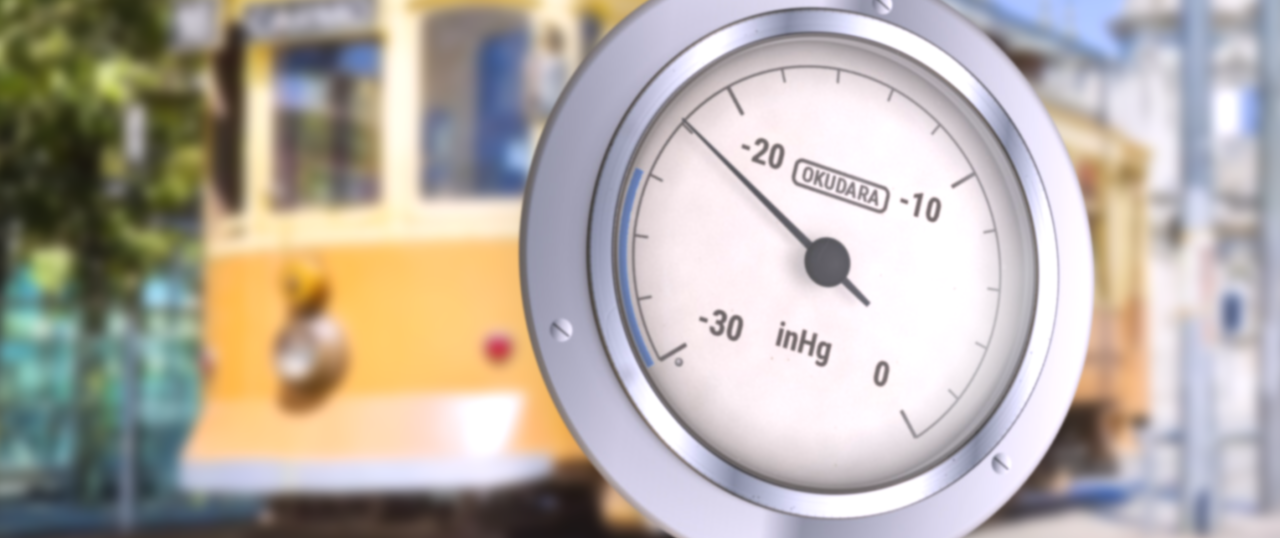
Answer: -22 inHg
